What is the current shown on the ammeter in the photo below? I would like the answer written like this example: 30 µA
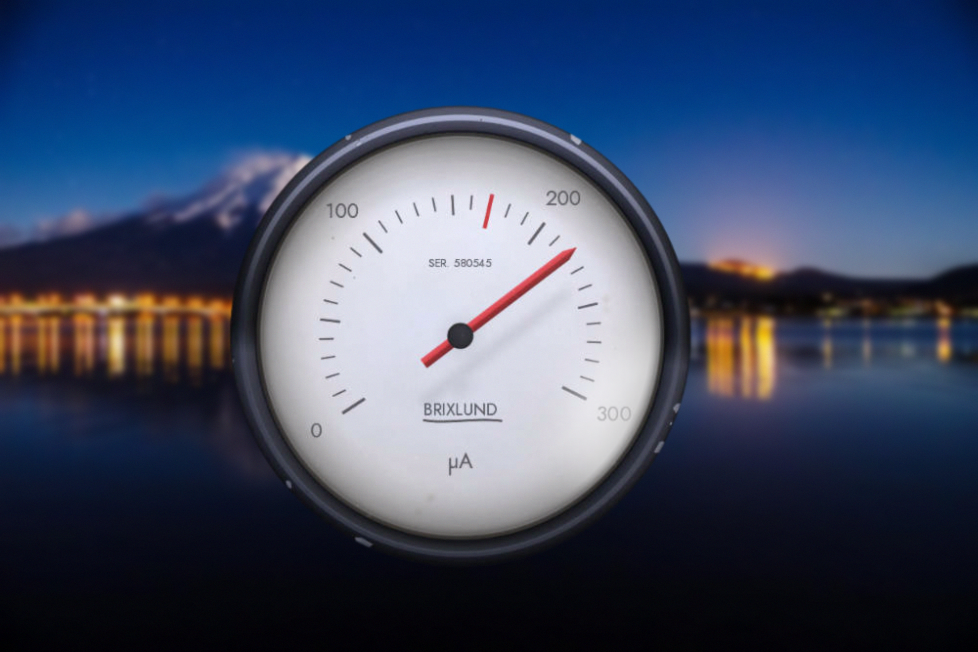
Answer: 220 µA
